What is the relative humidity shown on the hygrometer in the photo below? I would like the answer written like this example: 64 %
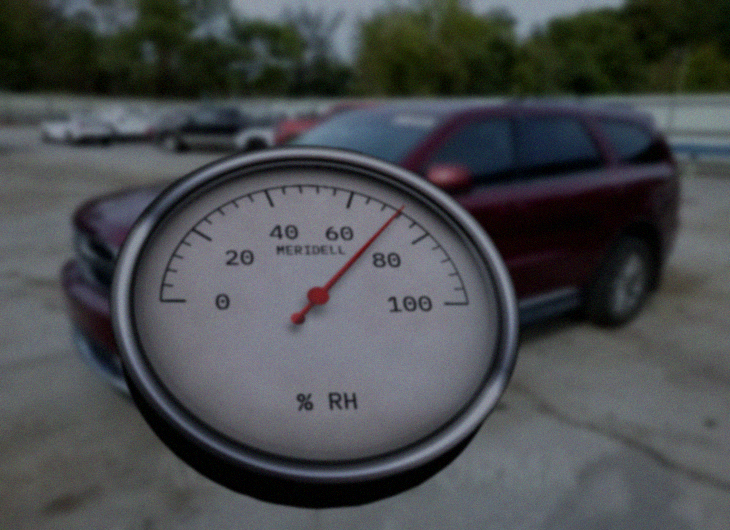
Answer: 72 %
